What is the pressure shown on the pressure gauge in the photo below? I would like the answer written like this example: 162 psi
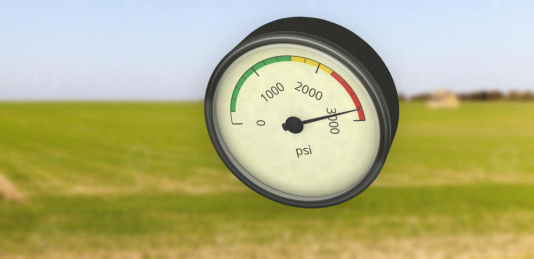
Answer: 2800 psi
